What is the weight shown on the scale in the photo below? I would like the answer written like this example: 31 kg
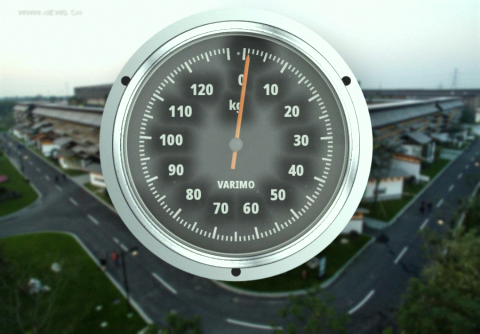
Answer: 1 kg
